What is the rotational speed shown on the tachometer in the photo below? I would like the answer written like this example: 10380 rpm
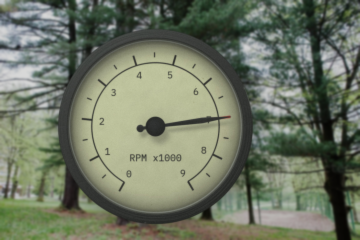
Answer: 7000 rpm
